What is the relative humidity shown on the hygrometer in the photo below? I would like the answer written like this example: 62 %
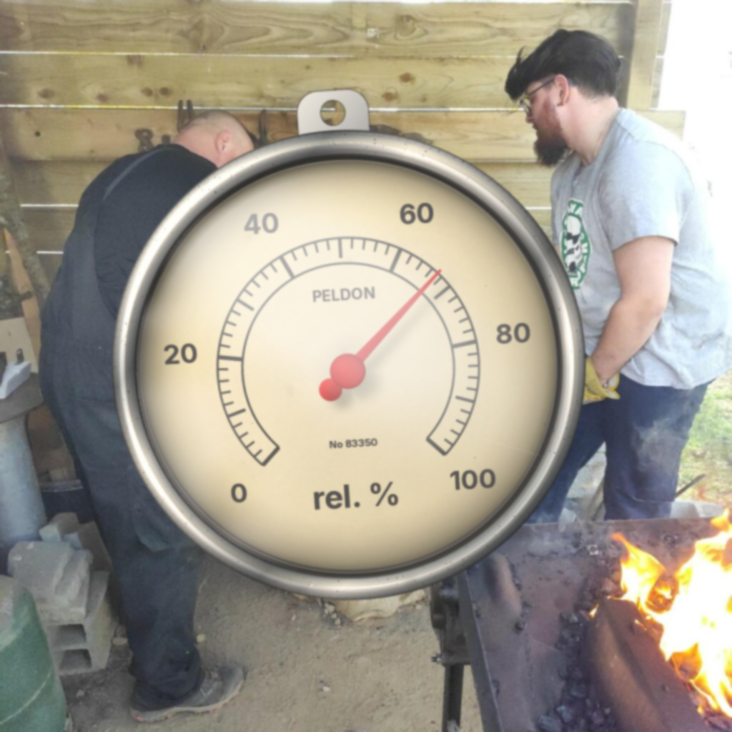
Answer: 67 %
